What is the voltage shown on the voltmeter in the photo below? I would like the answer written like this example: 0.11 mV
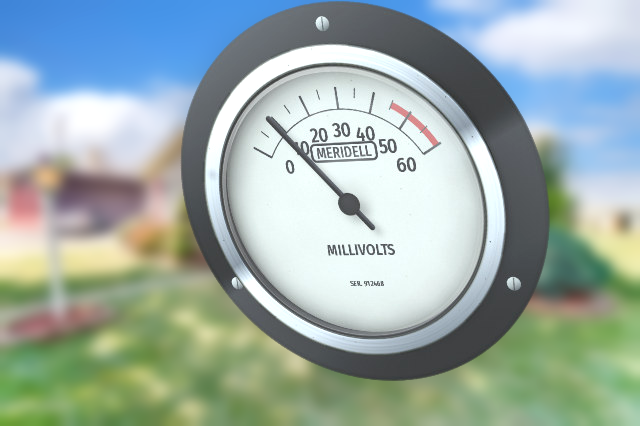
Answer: 10 mV
